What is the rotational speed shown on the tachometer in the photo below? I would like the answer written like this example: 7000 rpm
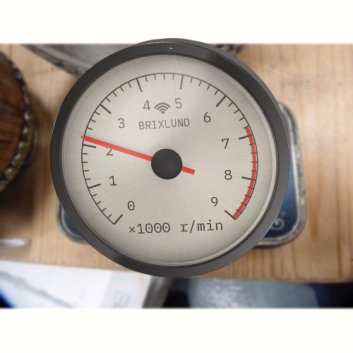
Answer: 2200 rpm
